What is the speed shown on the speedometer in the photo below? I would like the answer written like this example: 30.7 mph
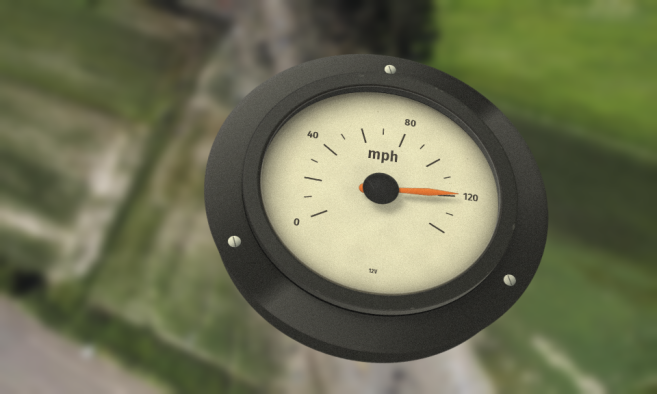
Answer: 120 mph
